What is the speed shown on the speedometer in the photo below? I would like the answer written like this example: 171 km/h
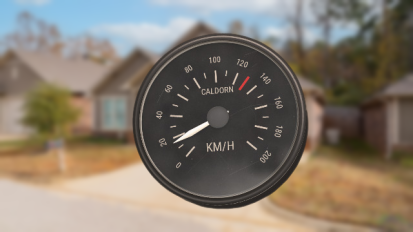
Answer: 15 km/h
